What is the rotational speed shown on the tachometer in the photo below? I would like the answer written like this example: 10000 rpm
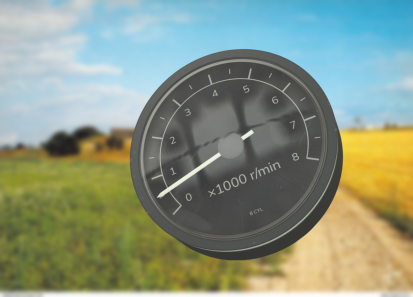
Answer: 500 rpm
